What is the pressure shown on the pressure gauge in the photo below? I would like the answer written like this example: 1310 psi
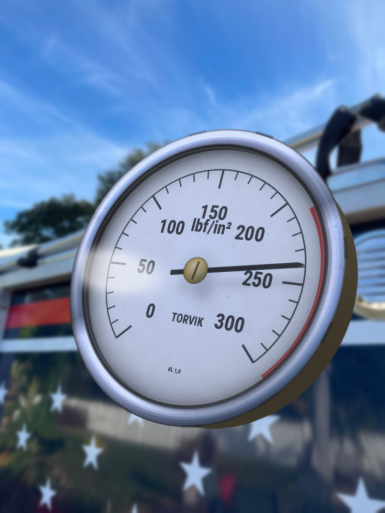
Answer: 240 psi
